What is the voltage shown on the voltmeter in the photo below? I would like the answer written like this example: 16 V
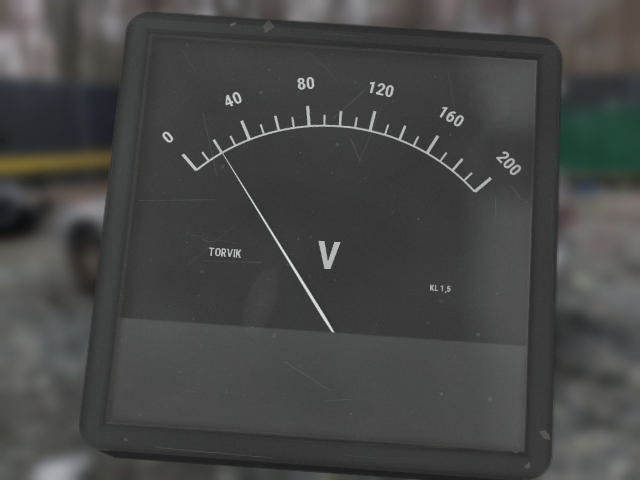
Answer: 20 V
